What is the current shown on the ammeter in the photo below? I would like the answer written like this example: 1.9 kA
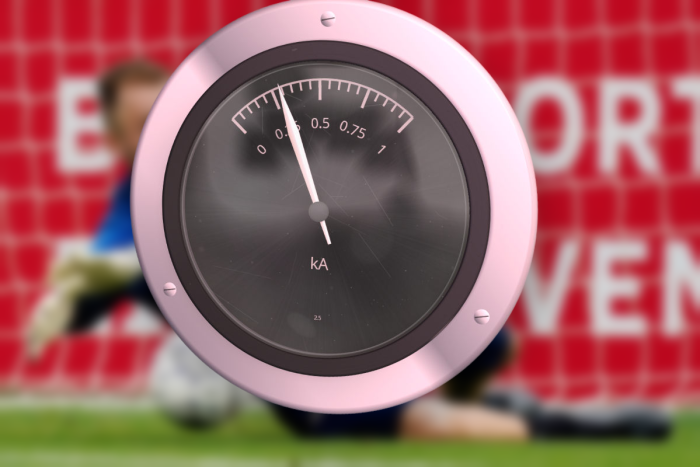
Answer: 0.3 kA
